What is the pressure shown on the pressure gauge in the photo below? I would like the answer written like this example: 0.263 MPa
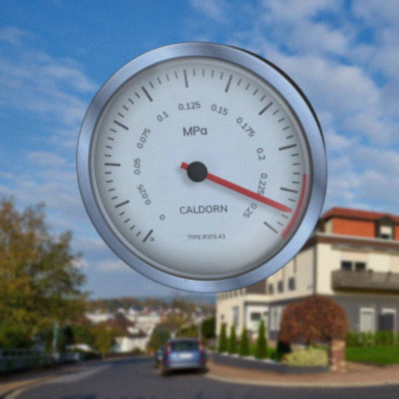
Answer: 0.235 MPa
